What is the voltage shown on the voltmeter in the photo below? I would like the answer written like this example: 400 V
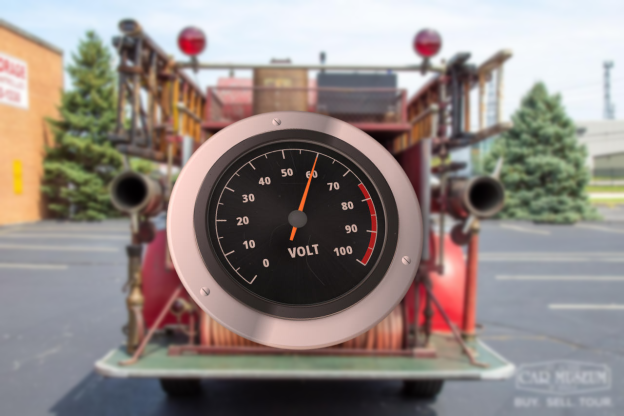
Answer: 60 V
